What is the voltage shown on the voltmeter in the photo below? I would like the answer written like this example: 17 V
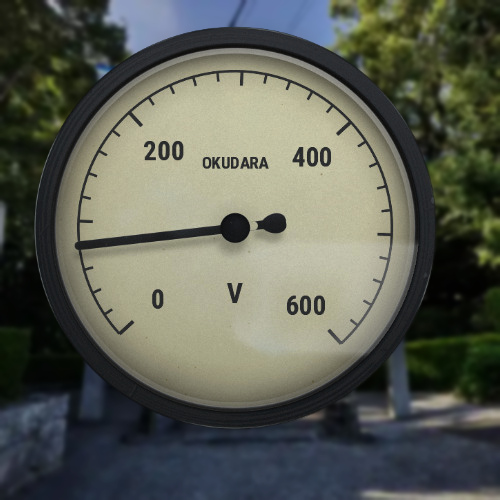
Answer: 80 V
